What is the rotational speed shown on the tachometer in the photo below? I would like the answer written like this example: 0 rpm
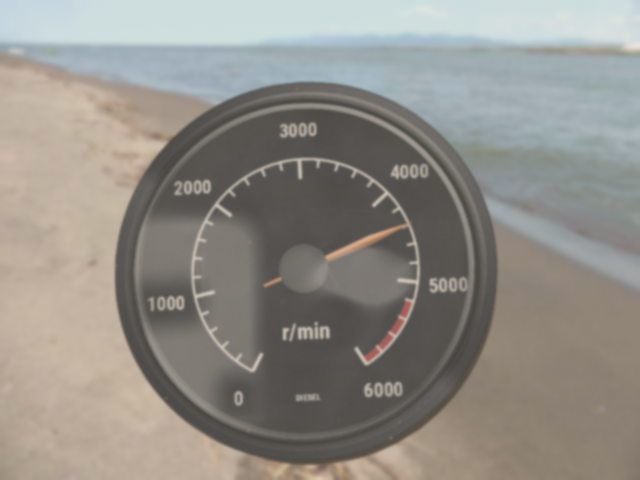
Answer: 4400 rpm
